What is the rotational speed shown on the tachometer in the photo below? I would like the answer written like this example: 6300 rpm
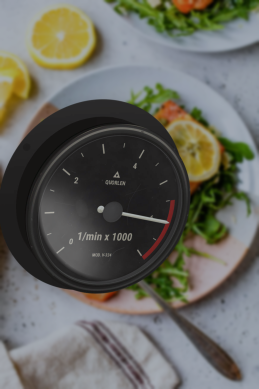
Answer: 6000 rpm
